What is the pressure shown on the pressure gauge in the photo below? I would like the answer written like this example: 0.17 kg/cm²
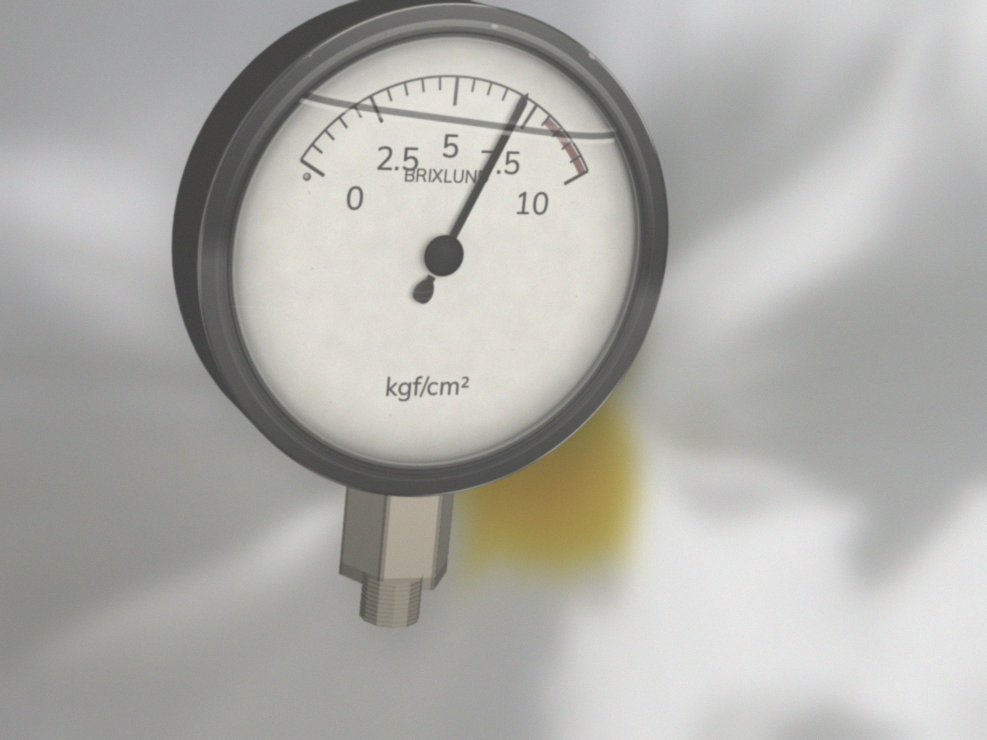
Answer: 7 kg/cm²
